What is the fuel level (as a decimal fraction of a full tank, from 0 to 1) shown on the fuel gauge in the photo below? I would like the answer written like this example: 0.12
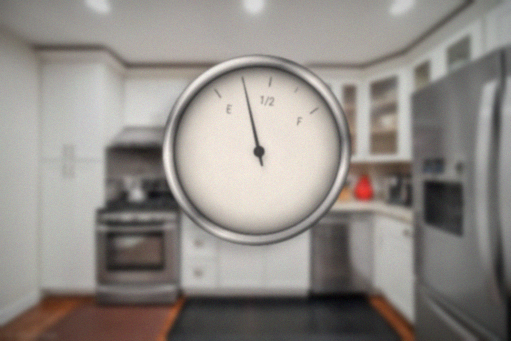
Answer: 0.25
